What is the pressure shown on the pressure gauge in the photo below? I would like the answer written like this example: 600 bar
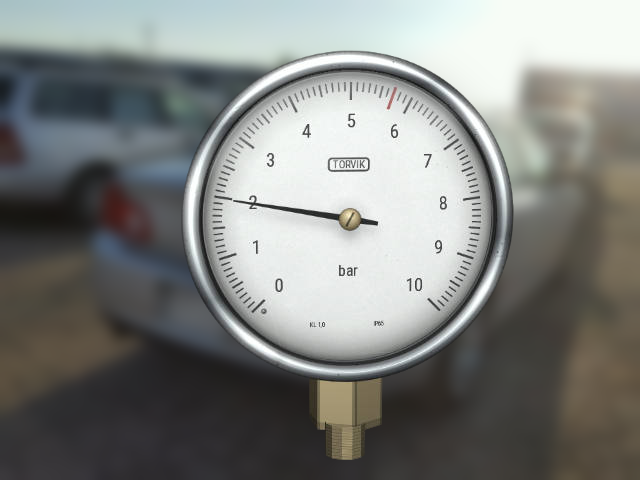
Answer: 2 bar
